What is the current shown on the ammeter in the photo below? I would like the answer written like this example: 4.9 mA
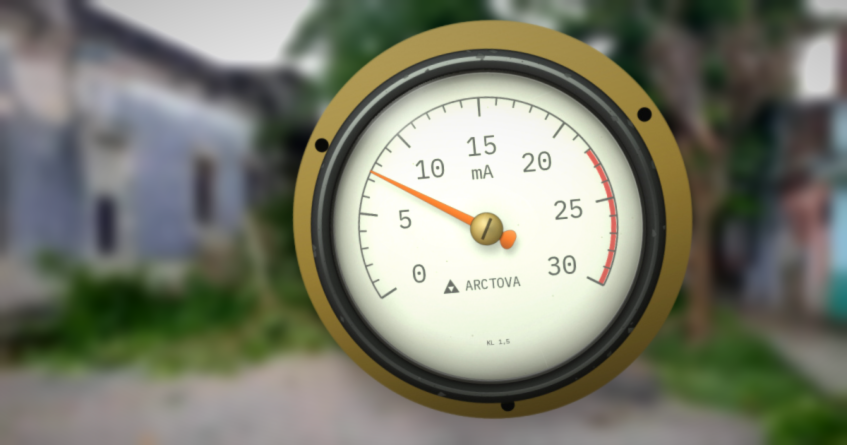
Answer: 7.5 mA
